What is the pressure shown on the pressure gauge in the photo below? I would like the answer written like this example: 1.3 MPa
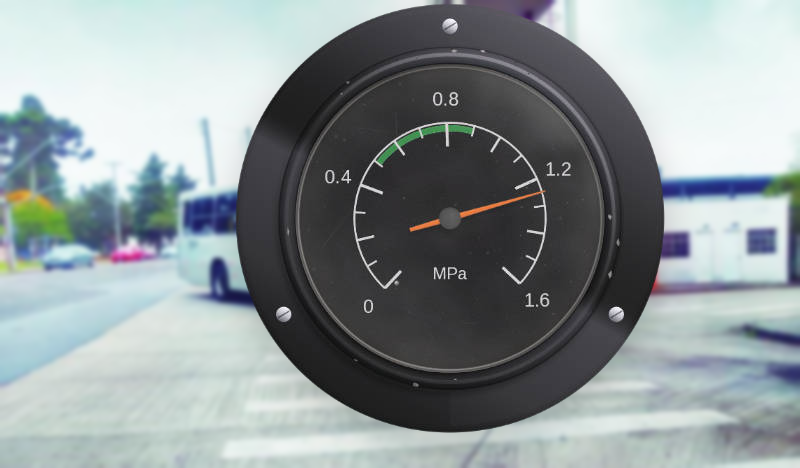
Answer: 1.25 MPa
